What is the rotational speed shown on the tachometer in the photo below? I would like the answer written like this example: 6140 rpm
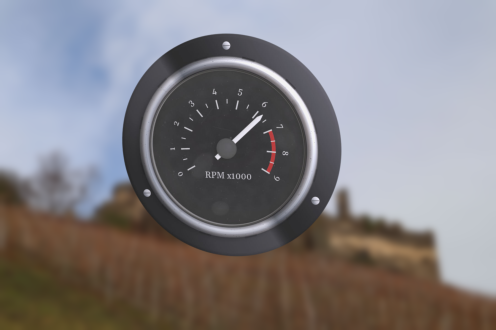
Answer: 6250 rpm
